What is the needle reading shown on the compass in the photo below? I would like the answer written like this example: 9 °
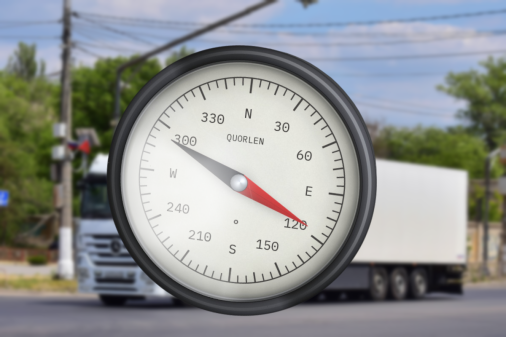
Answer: 115 °
